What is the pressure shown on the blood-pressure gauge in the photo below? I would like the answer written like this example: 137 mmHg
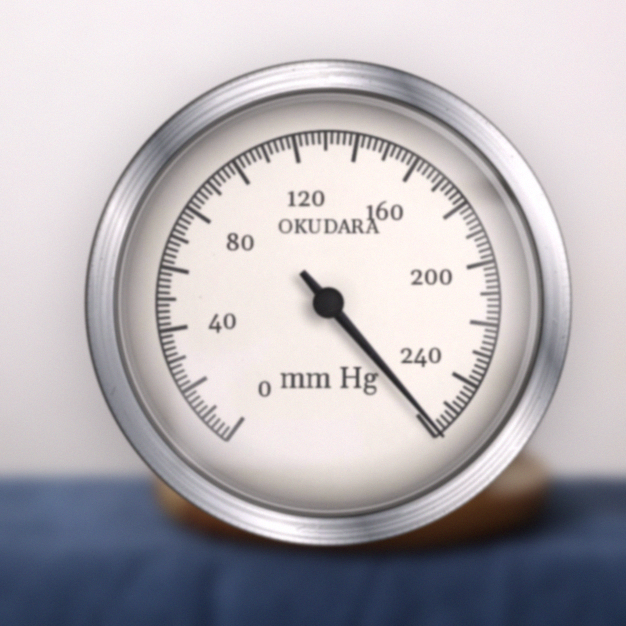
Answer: 258 mmHg
